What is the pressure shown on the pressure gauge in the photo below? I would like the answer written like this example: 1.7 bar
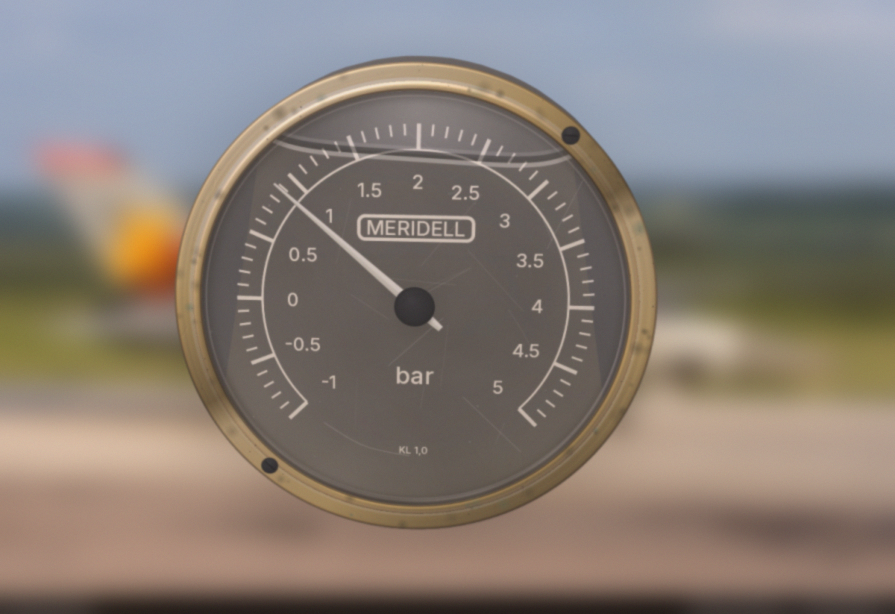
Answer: 0.9 bar
